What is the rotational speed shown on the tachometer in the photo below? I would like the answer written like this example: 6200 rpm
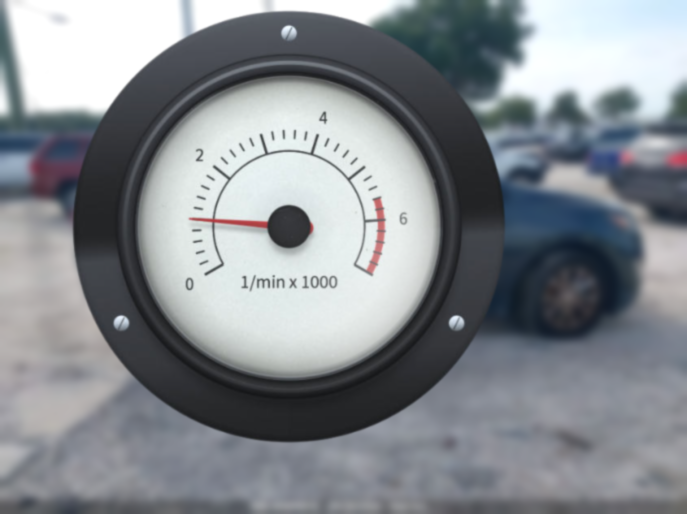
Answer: 1000 rpm
